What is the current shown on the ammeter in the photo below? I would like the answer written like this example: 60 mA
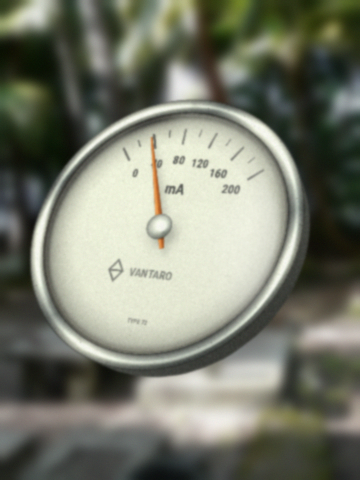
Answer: 40 mA
